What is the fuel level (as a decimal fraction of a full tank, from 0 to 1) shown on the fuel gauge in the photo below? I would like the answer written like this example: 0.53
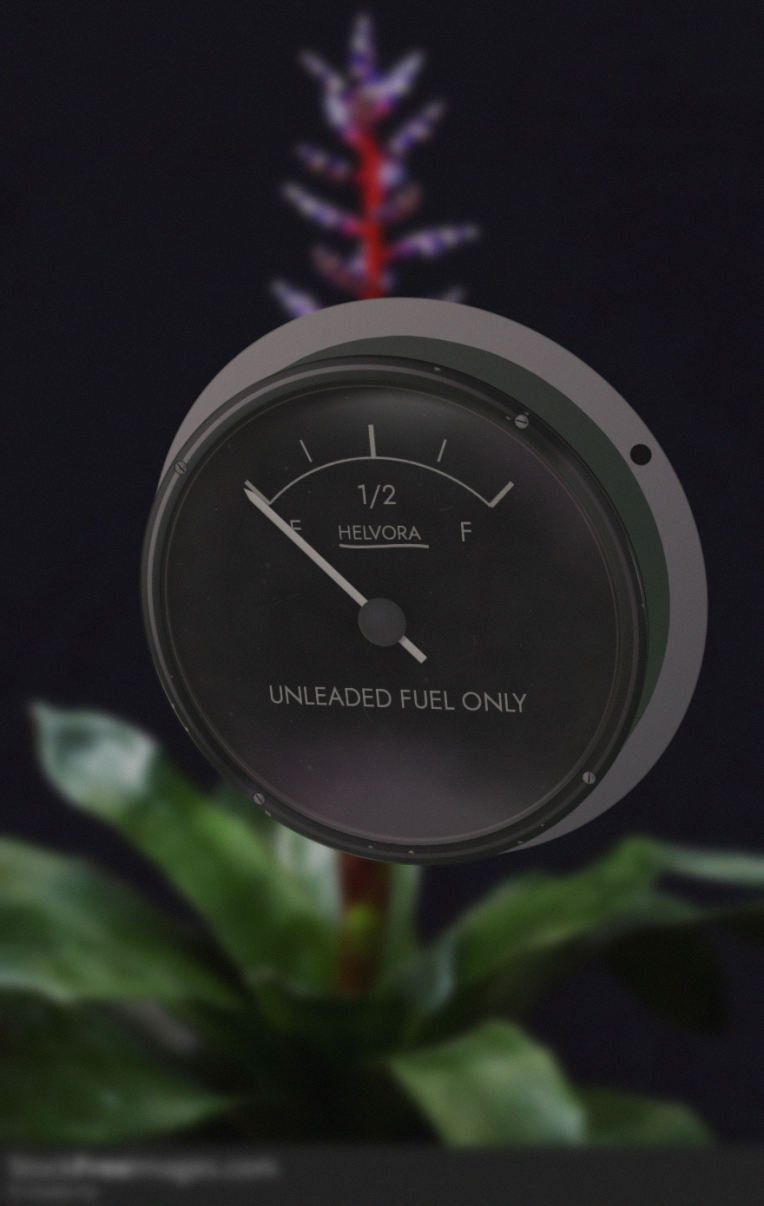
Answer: 0
